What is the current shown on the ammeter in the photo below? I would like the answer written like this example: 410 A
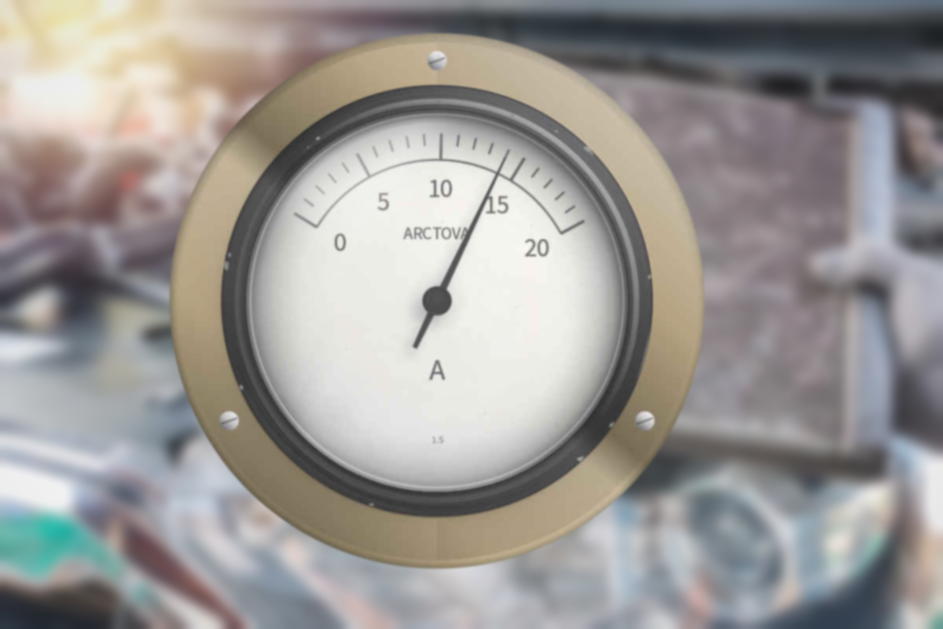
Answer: 14 A
